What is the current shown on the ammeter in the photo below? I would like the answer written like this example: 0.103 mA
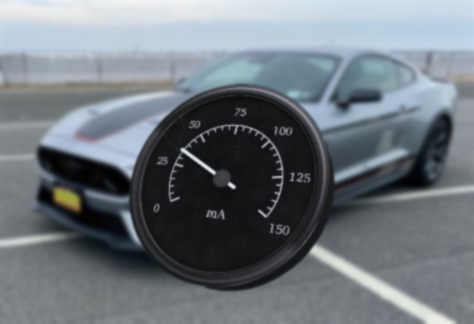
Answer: 35 mA
